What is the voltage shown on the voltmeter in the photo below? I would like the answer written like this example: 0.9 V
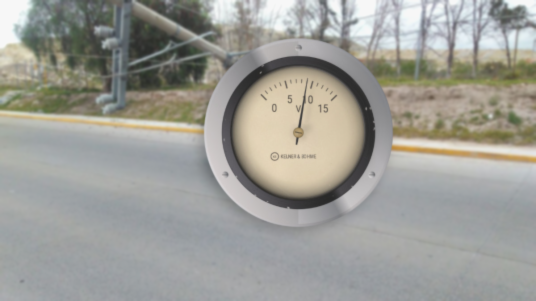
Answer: 9 V
